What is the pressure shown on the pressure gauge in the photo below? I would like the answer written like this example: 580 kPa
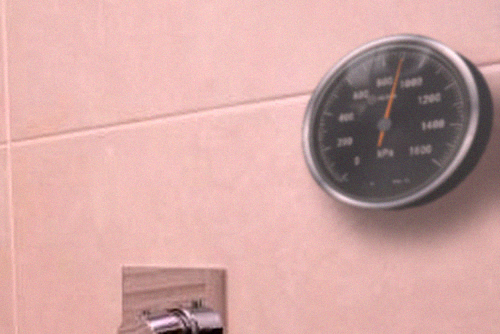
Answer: 900 kPa
